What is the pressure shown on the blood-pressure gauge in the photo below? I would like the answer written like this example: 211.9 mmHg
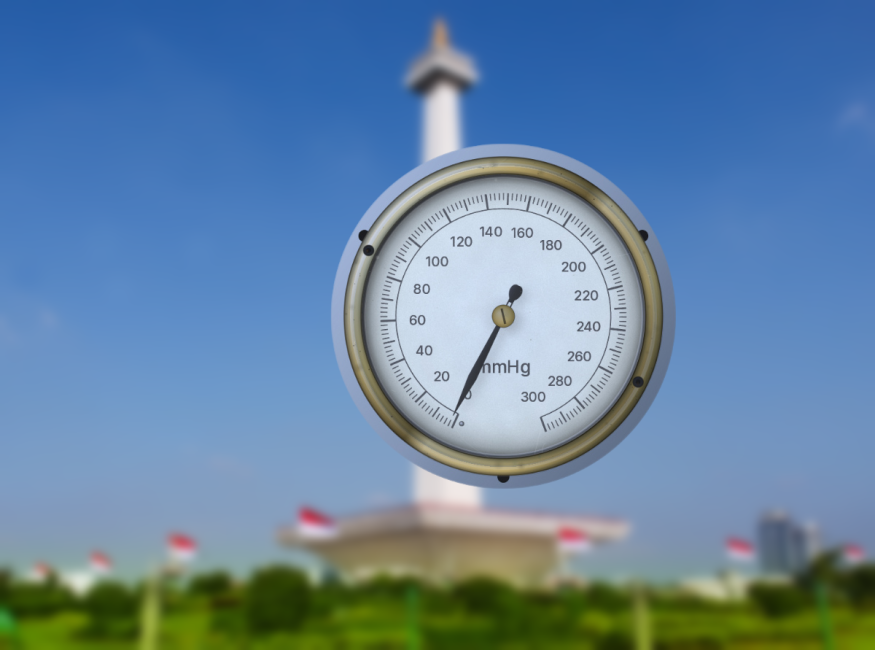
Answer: 2 mmHg
